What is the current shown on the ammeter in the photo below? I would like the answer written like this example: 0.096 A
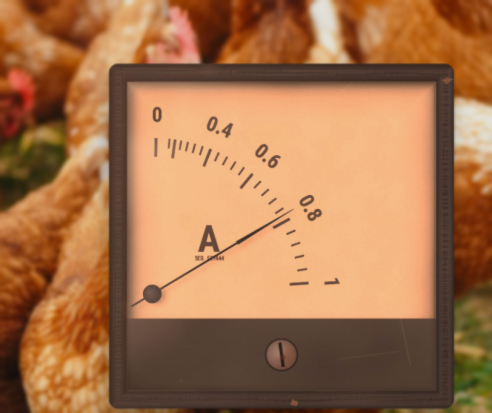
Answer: 0.78 A
